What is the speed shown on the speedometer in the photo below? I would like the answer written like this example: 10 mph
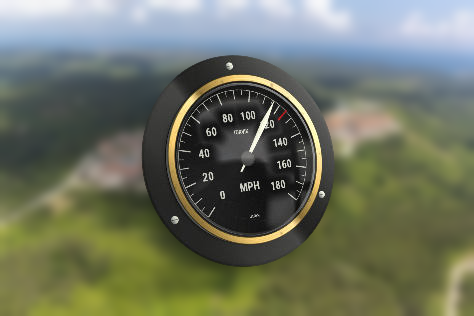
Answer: 115 mph
